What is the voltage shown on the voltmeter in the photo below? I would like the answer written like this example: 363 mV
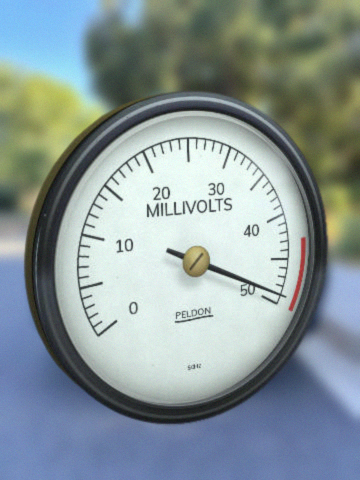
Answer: 49 mV
